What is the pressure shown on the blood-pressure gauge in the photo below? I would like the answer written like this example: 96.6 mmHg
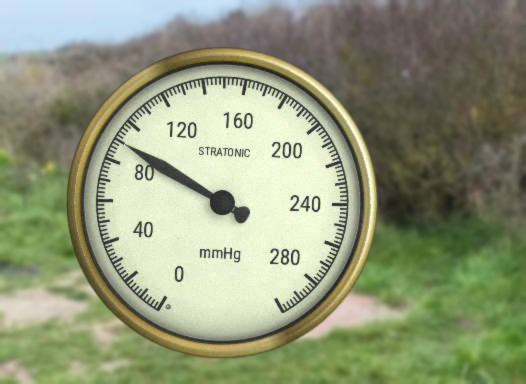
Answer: 90 mmHg
